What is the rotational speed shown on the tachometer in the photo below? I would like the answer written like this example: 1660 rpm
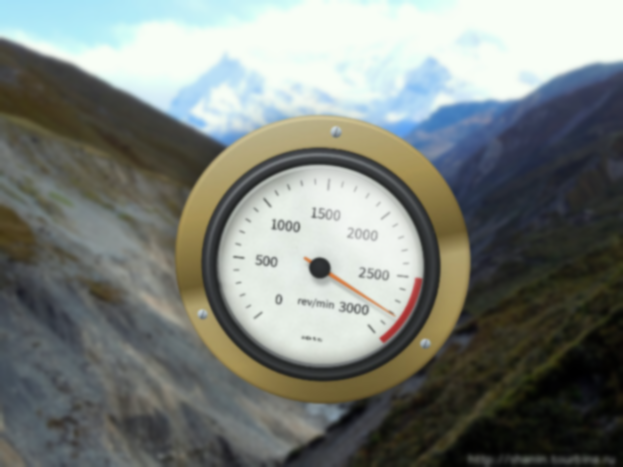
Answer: 2800 rpm
